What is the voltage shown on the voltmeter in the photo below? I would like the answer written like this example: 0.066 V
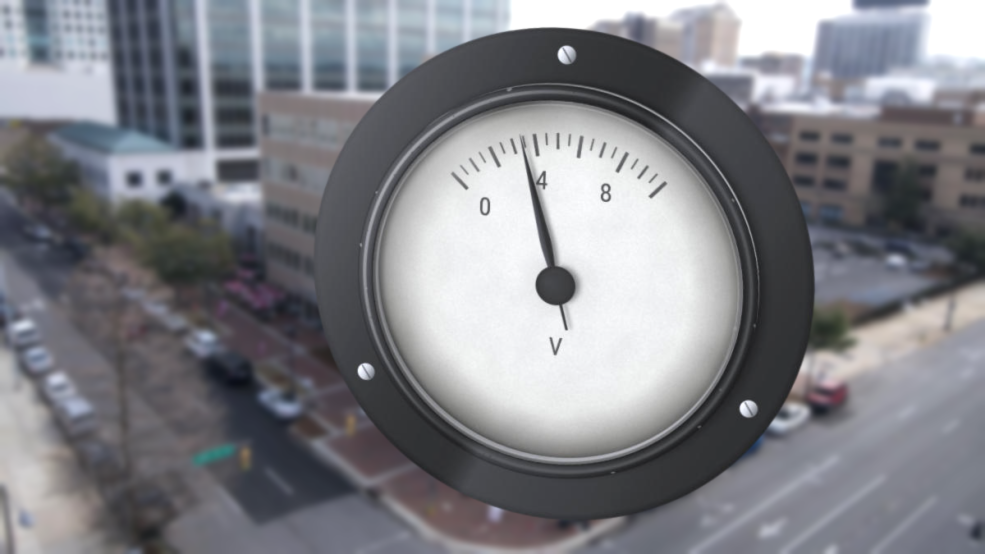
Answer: 3.5 V
